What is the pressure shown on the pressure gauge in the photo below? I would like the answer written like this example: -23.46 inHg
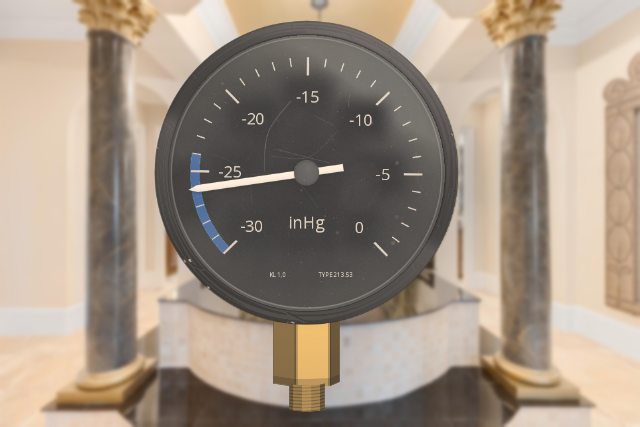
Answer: -26 inHg
